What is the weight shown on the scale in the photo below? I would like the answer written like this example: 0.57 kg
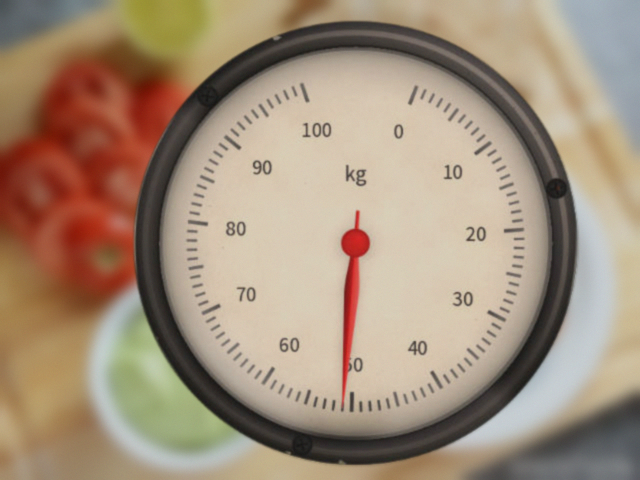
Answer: 51 kg
